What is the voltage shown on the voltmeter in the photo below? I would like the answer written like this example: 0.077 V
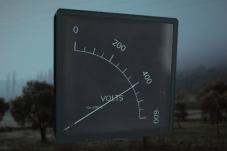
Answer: 400 V
